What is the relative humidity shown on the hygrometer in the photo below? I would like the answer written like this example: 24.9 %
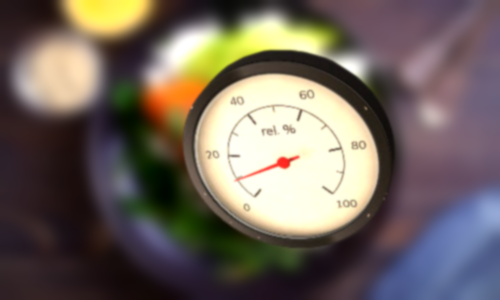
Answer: 10 %
